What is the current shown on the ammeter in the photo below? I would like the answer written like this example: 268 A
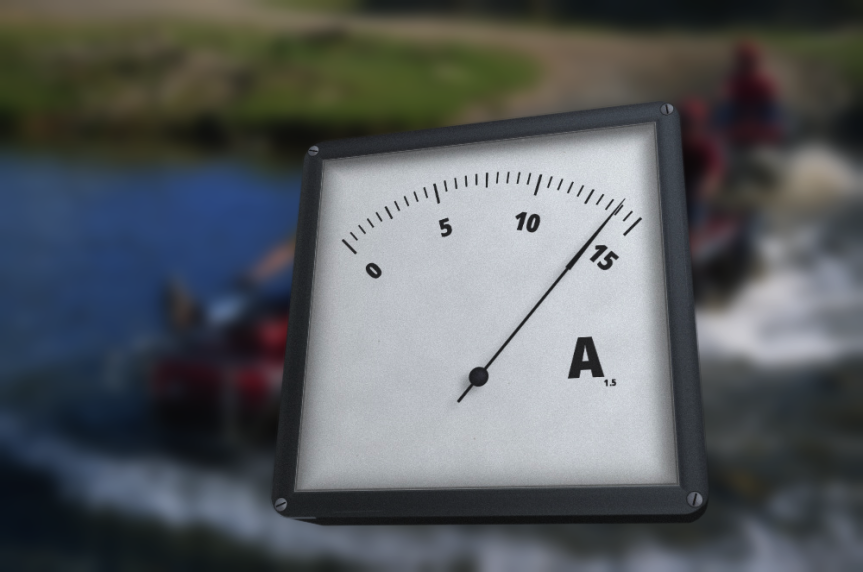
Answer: 14 A
